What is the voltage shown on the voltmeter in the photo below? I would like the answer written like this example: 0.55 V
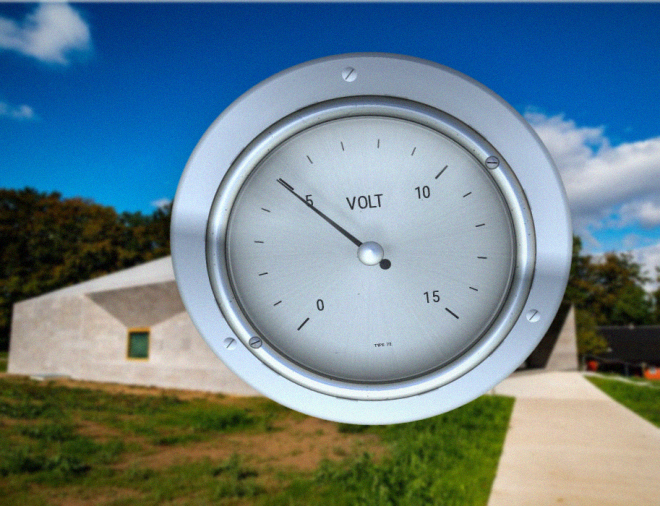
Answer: 5 V
